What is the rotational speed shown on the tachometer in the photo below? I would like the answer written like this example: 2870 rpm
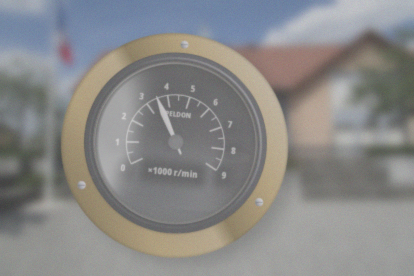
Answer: 3500 rpm
